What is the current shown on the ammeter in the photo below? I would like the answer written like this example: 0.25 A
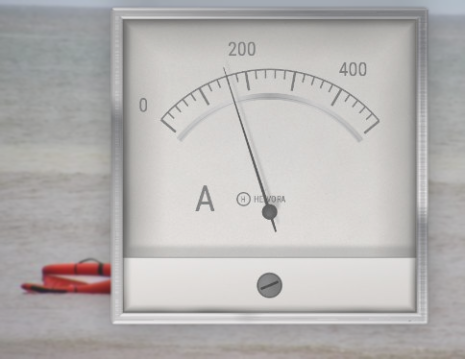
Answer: 160 A
